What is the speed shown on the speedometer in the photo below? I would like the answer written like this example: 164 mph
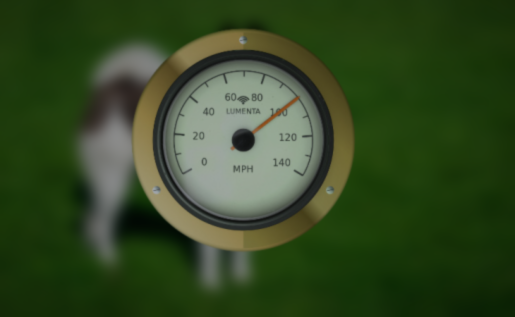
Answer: 100 mph
